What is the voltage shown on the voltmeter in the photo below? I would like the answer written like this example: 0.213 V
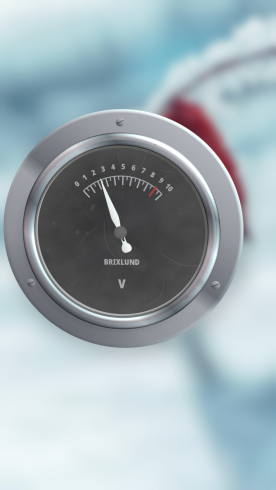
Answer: 2.5 V
